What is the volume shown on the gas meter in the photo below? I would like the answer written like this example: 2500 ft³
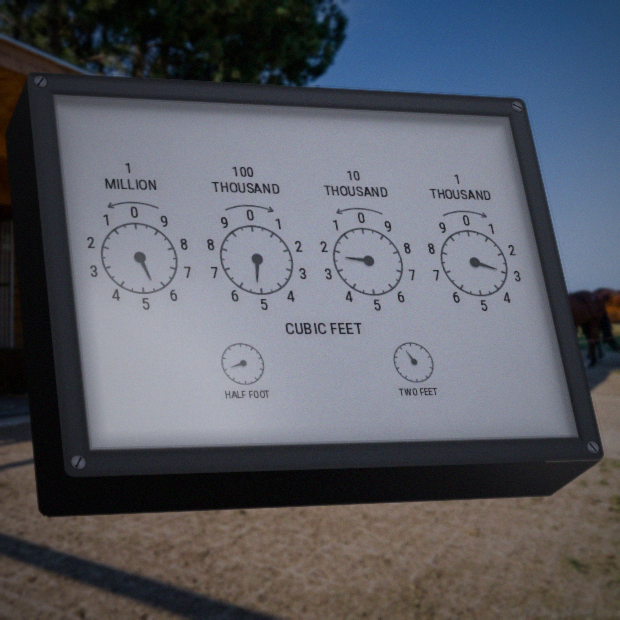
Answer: 552300 ft³
